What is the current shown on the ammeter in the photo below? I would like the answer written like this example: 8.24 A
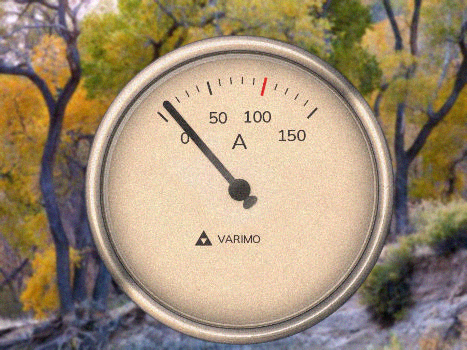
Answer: 10 A
